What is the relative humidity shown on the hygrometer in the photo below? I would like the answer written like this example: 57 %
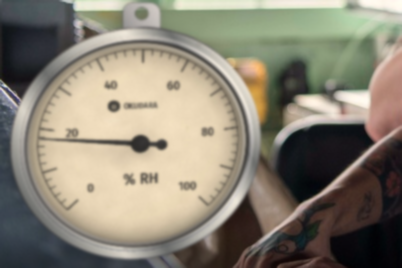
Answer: 18 %
